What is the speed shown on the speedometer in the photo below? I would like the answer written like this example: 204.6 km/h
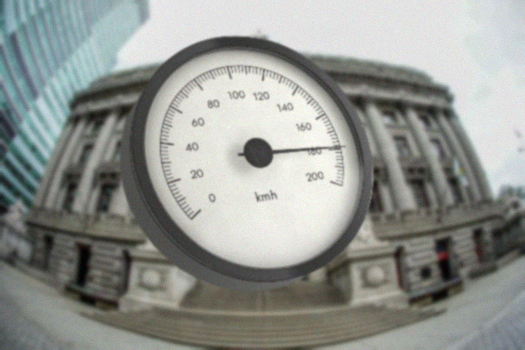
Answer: 180 km/h
